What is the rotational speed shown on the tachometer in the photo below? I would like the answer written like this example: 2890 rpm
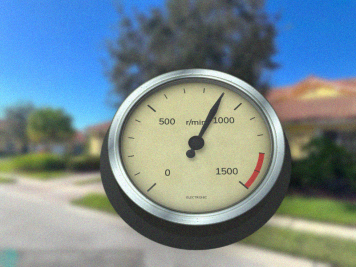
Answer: 900 rpm
